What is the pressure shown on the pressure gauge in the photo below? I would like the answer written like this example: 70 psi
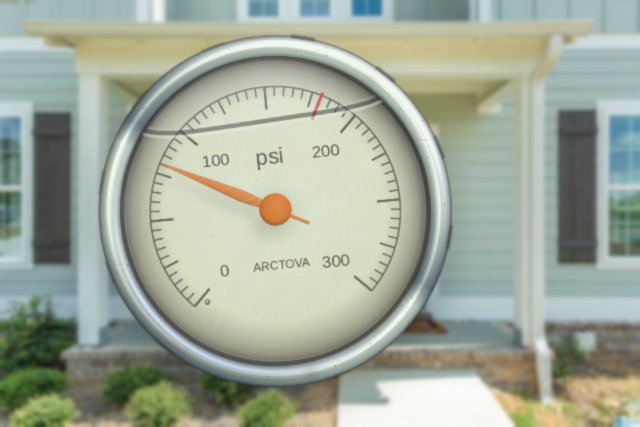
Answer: 80 psi
